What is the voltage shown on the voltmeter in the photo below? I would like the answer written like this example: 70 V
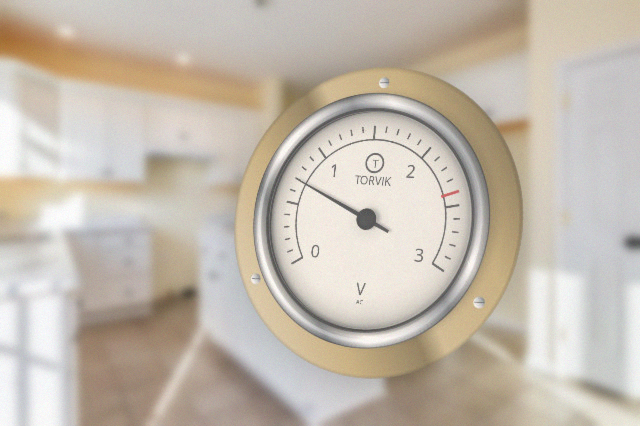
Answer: 0.7 V
